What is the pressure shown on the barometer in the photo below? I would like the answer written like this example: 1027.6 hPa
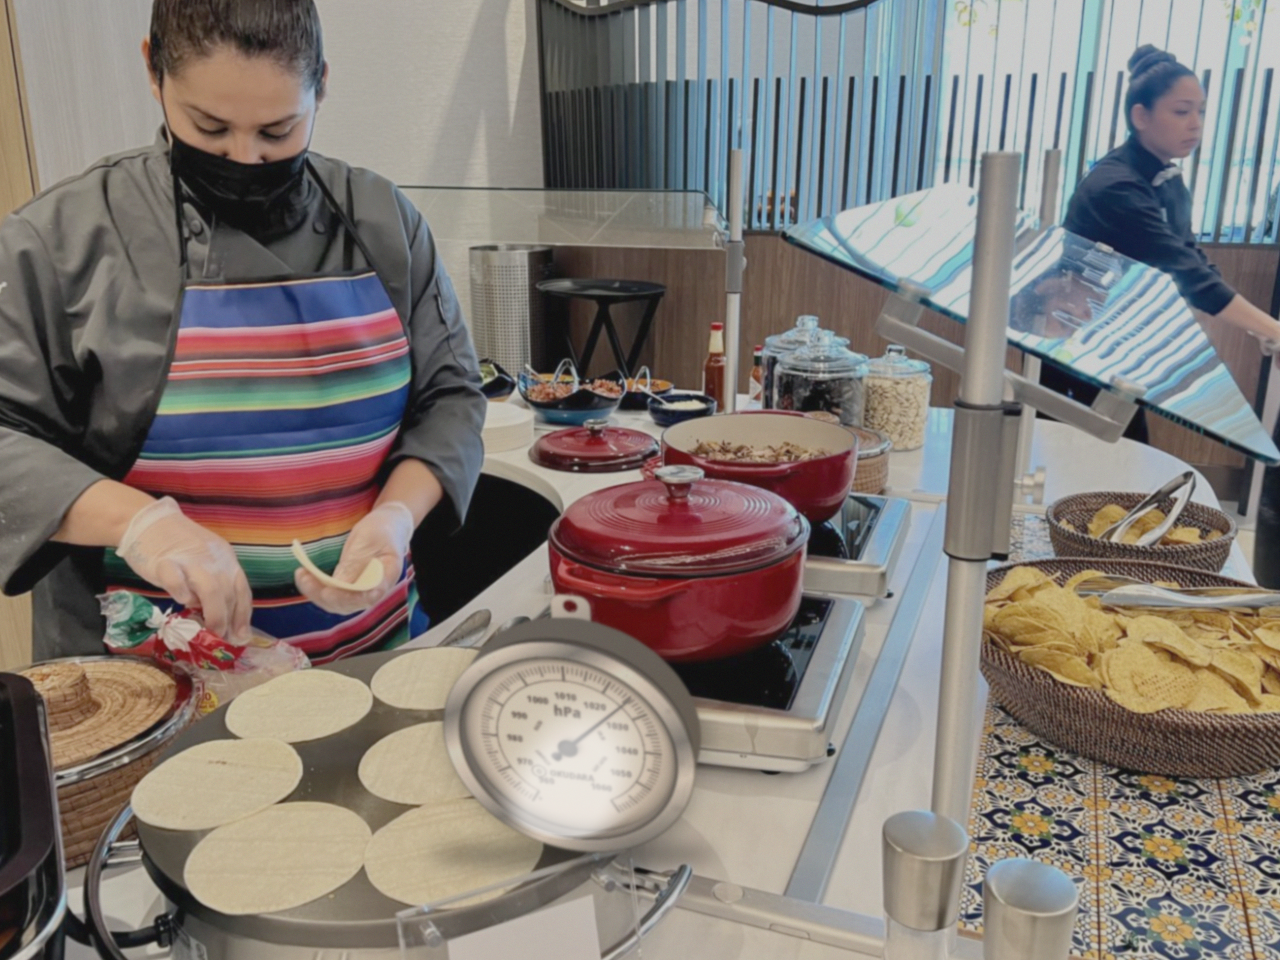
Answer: 1025 hPa
